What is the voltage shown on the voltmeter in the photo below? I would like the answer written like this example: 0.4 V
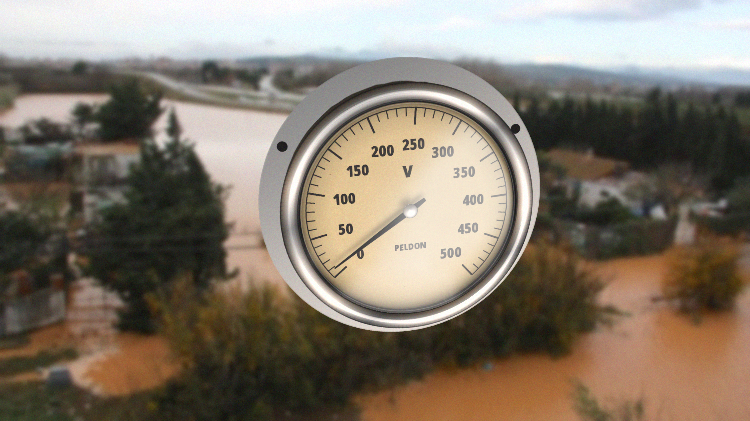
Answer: 10 V
